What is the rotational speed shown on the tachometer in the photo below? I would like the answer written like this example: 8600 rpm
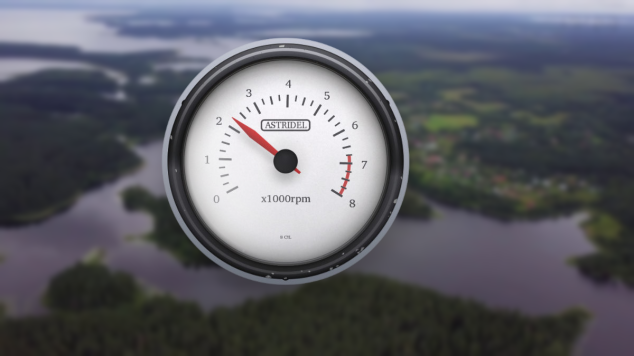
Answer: 2250 rpm
